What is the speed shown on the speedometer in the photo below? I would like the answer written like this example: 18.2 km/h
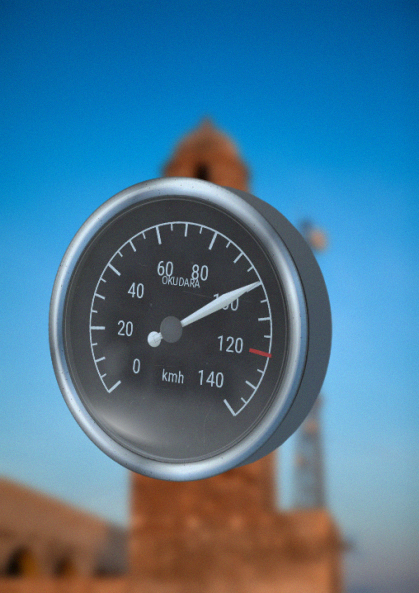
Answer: 100 km/h
